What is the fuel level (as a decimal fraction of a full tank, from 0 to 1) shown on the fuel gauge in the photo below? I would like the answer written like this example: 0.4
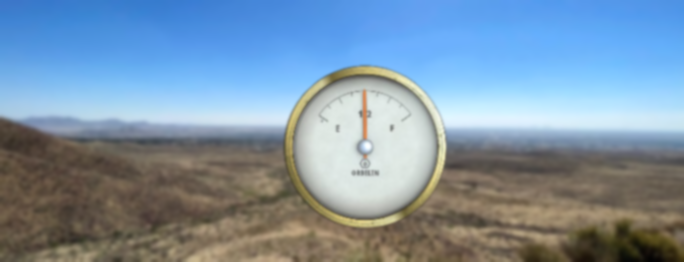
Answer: 0.5
